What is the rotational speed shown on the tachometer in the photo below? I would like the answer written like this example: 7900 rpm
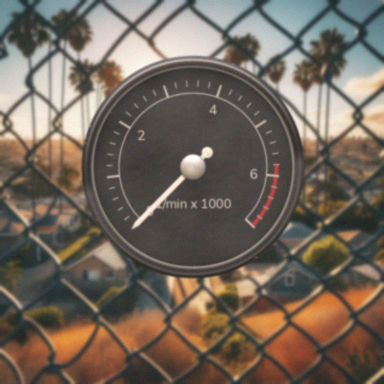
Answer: 0 rpm
